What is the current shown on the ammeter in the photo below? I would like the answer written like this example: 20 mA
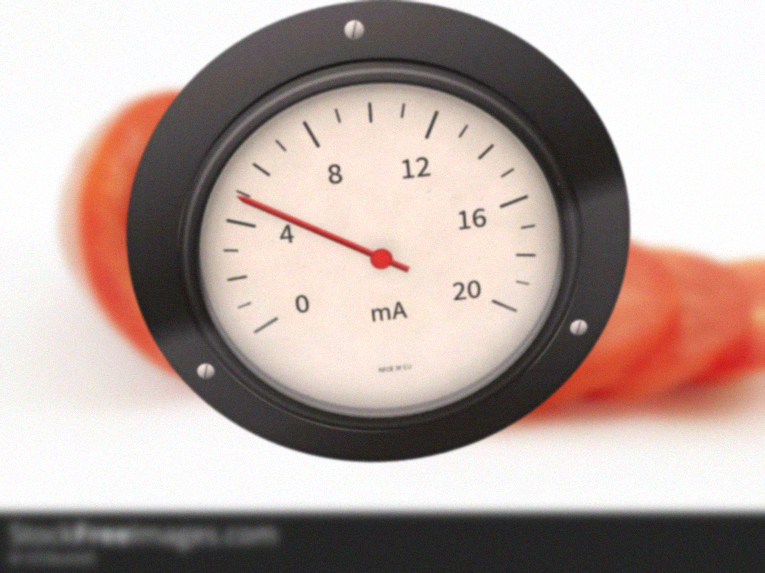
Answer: 5 mA
